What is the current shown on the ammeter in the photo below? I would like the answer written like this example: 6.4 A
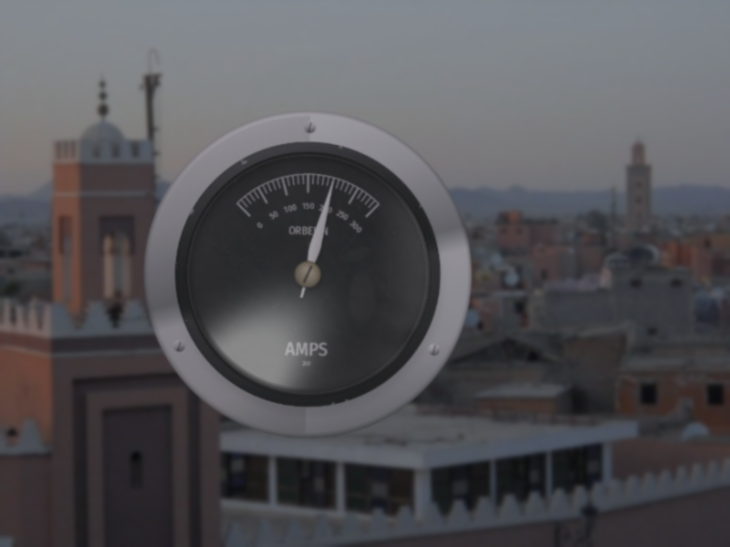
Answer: 200 A
